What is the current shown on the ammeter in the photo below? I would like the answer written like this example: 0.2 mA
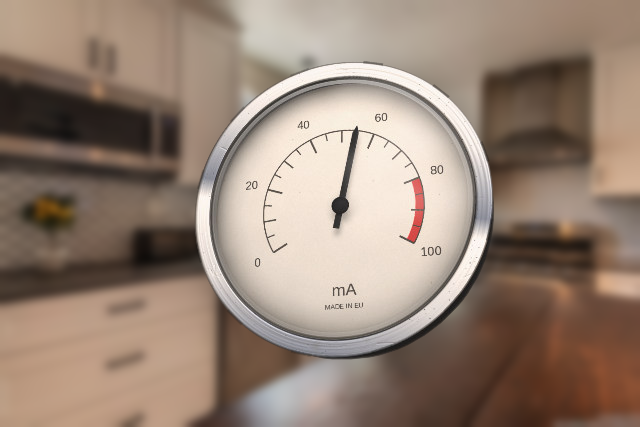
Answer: 55 mA
